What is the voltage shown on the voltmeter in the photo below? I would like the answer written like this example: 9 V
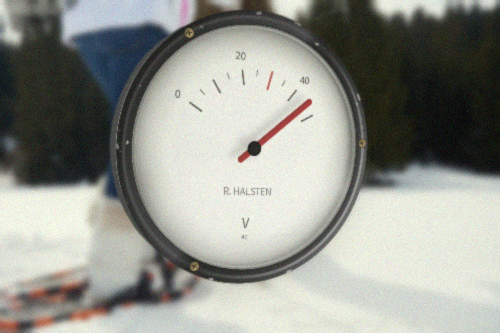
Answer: 45 V
